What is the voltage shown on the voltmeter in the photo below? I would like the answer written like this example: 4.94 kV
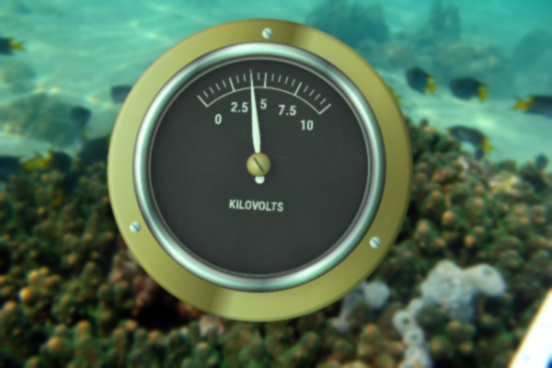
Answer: 4 kV
